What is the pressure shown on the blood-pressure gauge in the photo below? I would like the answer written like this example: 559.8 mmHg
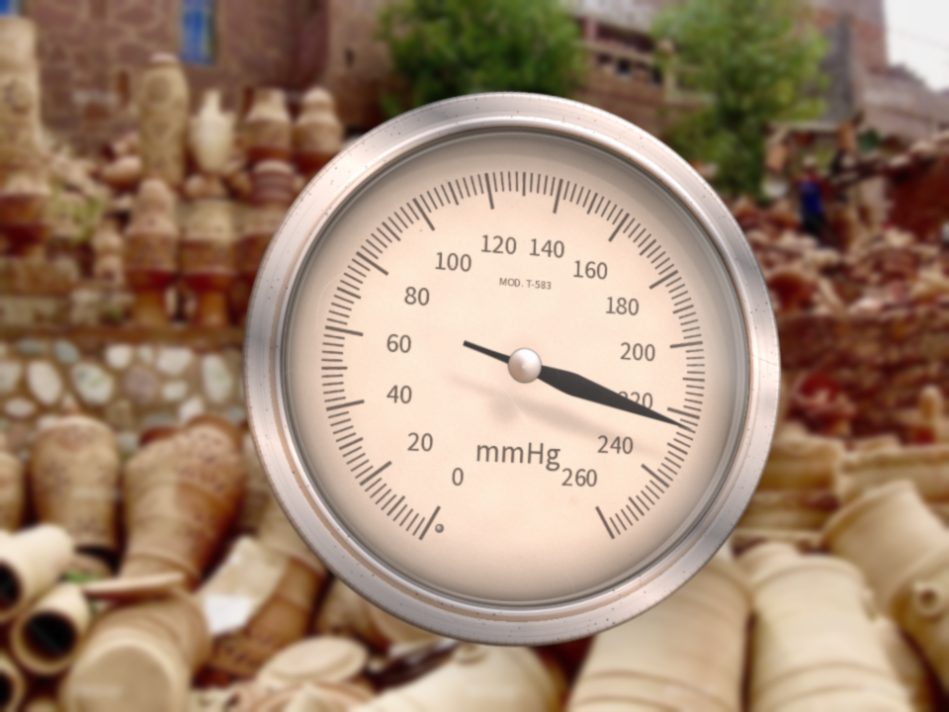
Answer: 224 mmHg
